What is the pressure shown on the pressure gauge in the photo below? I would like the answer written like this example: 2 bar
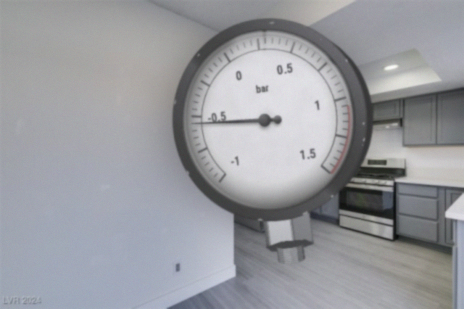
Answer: -0.55 bar
